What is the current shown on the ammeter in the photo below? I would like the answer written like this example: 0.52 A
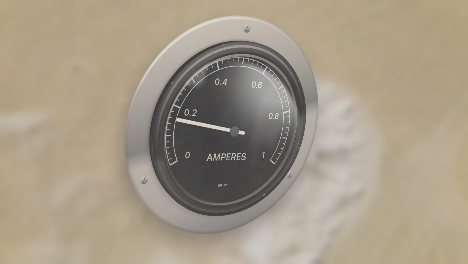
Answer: 0.16 A
